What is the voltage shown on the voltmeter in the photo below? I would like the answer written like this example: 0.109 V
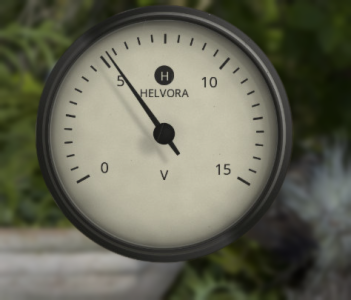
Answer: 5.25 V
